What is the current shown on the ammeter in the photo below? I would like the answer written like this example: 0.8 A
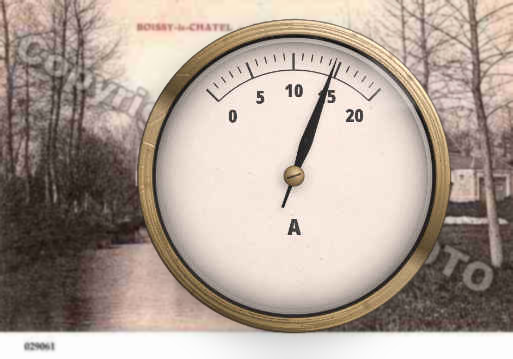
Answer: 14.5 A
